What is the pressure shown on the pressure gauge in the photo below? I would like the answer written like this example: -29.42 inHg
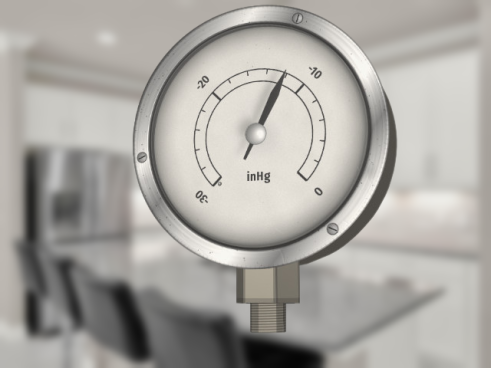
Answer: -12 inHg
